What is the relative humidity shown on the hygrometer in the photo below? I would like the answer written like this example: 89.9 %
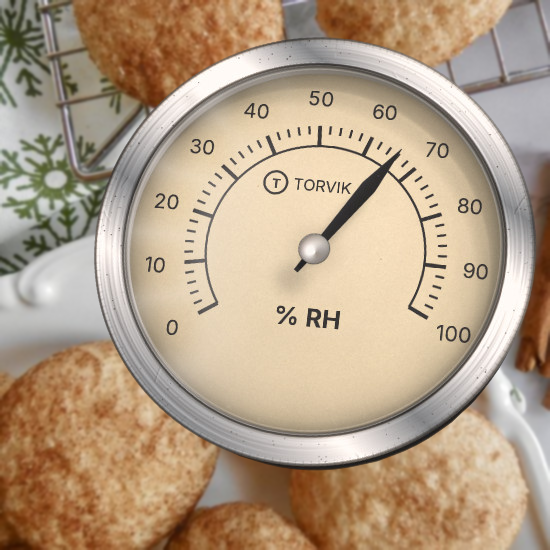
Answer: 66 %
